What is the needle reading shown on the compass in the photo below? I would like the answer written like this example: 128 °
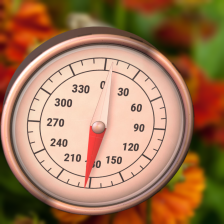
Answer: 185 °
